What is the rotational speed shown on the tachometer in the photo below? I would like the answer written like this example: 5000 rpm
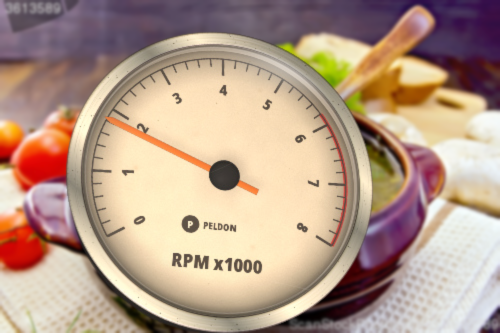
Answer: 1800 rpm
